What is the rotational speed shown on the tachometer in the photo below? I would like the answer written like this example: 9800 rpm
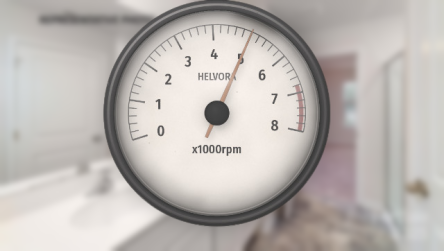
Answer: 5000 rpm
